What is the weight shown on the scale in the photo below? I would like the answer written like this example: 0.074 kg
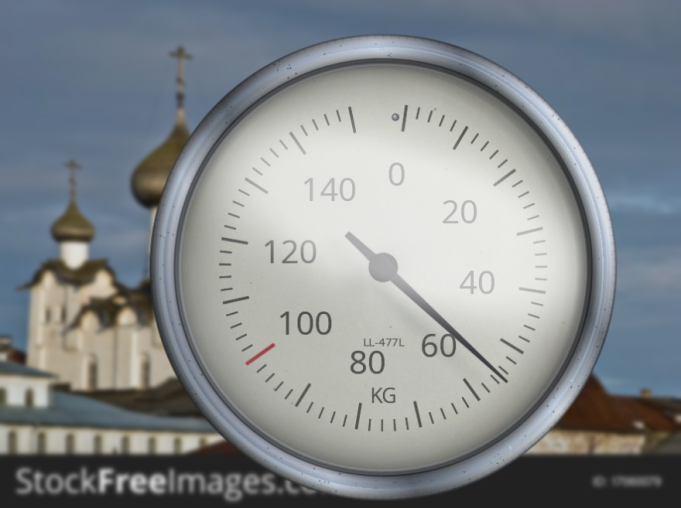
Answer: 55 kg
